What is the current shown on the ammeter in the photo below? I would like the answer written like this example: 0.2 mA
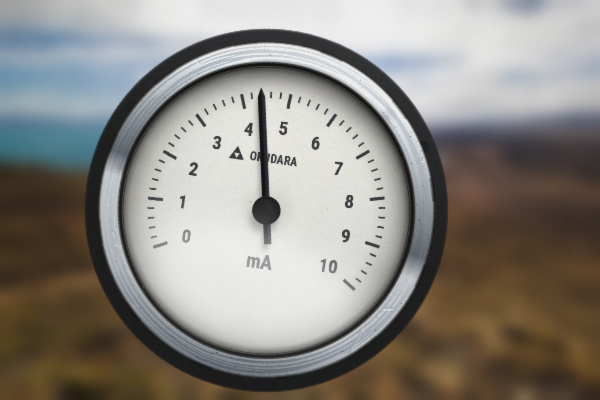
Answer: 4.4 mA
